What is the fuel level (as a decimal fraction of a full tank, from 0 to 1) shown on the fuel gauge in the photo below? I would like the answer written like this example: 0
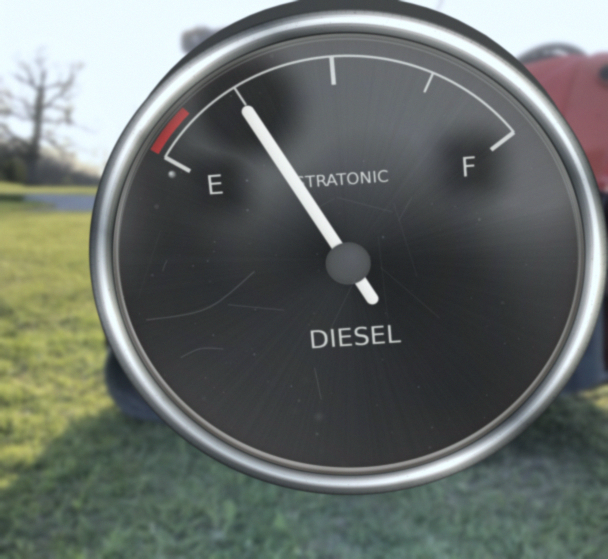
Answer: 0.25
